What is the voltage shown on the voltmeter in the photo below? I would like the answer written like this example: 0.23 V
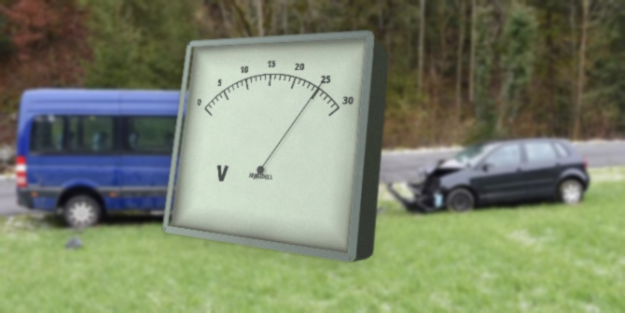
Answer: 25 V
